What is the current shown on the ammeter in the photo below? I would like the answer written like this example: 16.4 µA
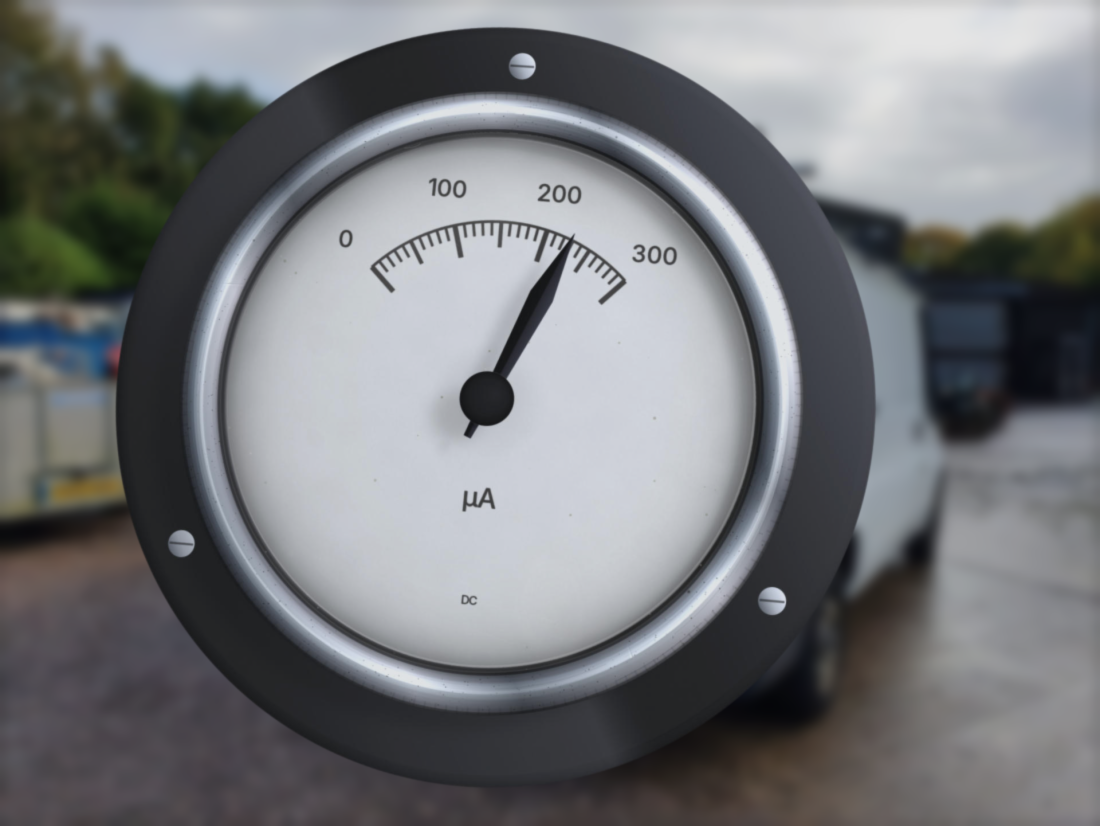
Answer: 230 µA
